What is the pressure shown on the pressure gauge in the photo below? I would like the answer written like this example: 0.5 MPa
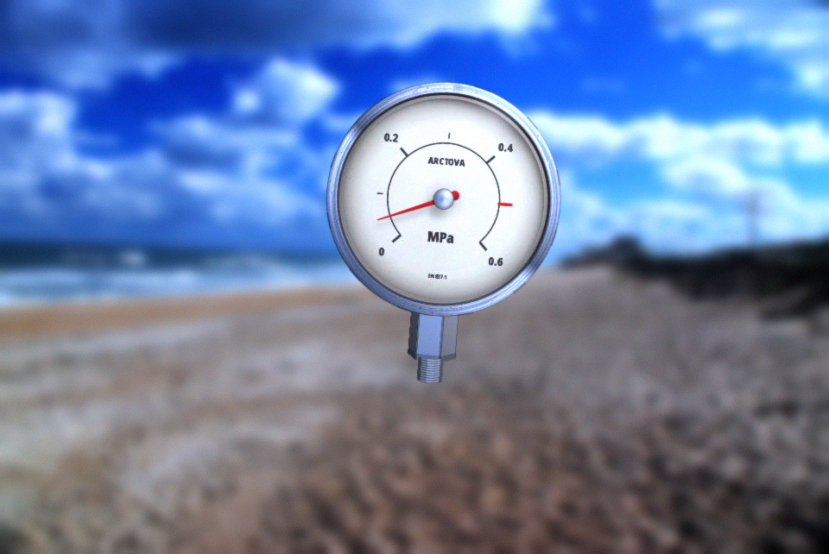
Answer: 0.05 MPa
